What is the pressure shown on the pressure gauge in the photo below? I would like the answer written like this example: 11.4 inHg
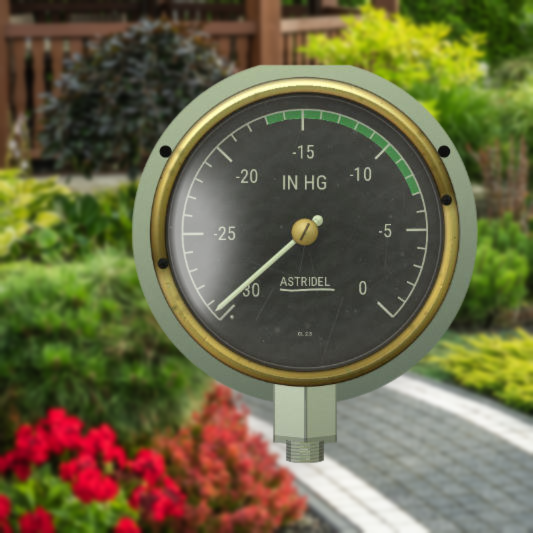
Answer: -29.5 inHg
